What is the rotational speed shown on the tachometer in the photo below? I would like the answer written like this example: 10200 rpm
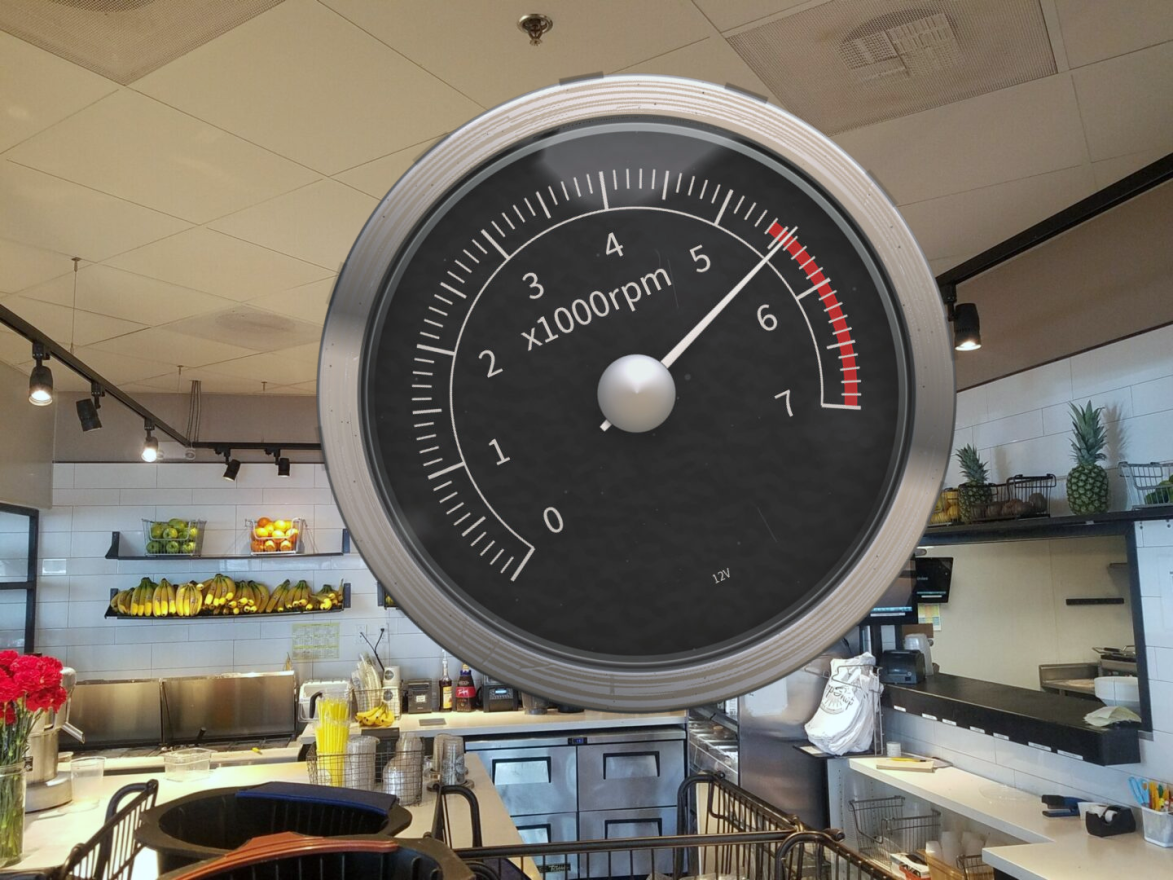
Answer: 5550 rpm
